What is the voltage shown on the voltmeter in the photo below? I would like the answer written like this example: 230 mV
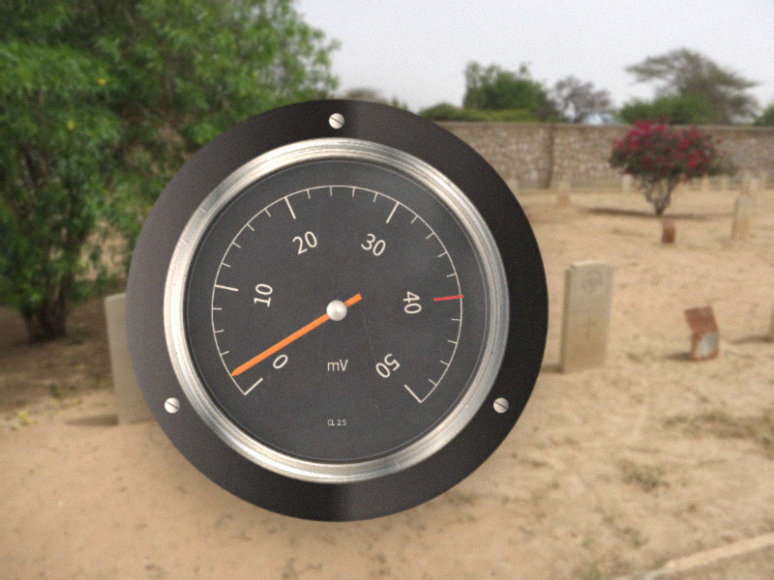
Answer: 2 mV
